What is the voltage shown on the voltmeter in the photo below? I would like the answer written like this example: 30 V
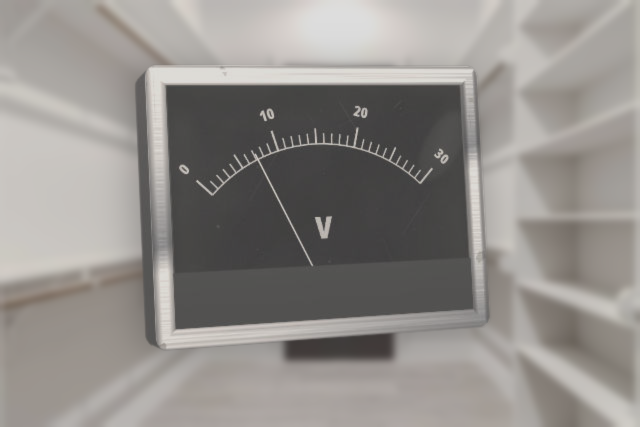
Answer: 7 V
